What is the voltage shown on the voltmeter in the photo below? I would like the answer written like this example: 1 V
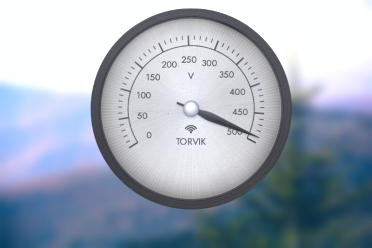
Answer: 490 V
